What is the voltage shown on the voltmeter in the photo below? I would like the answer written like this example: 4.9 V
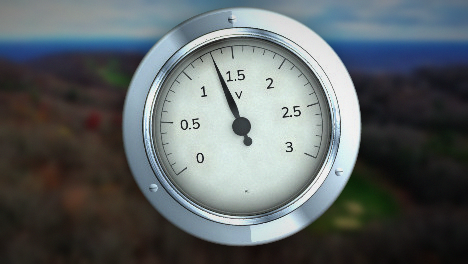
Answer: 1.3 V
